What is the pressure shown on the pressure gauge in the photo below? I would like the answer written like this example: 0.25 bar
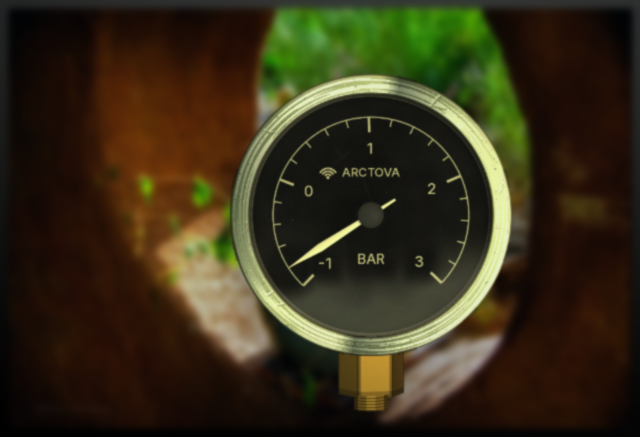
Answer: -0.8 bar
